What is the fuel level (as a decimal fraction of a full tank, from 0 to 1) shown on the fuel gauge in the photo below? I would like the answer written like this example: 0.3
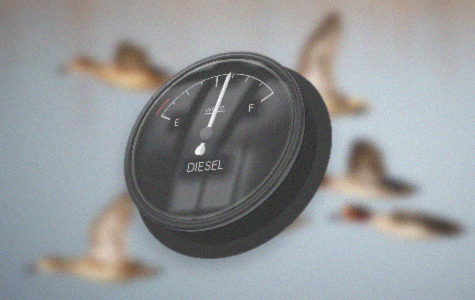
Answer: 0.625
